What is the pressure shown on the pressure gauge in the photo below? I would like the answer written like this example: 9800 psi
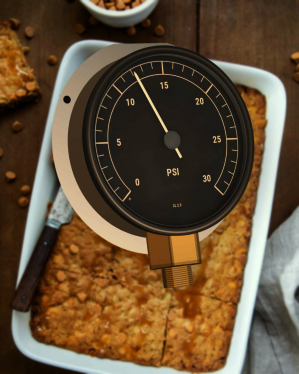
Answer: 12 psi
